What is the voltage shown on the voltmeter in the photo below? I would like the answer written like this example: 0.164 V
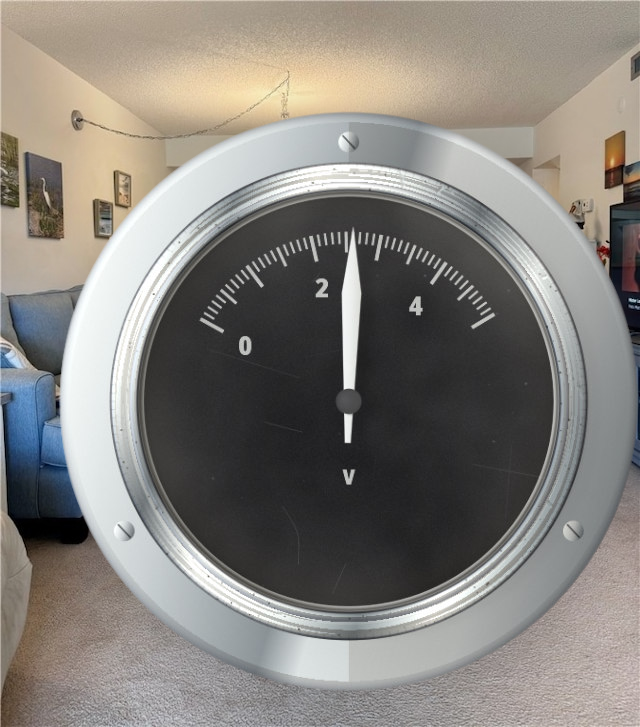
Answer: 2.6 V
